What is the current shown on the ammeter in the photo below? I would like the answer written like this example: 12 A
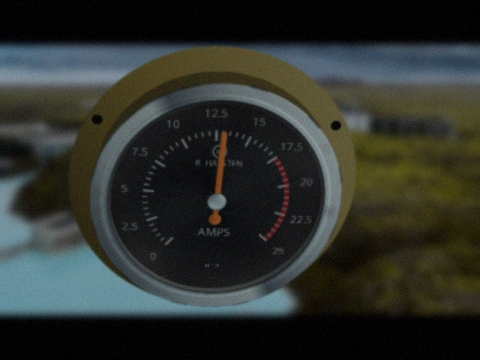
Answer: 13 A
